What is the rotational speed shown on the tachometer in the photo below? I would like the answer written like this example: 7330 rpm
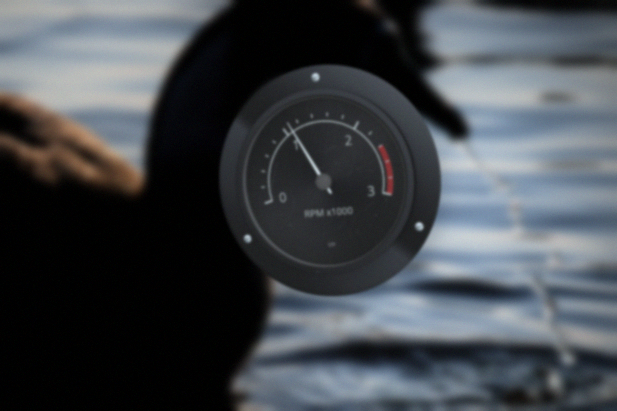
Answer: 1100 rpm
